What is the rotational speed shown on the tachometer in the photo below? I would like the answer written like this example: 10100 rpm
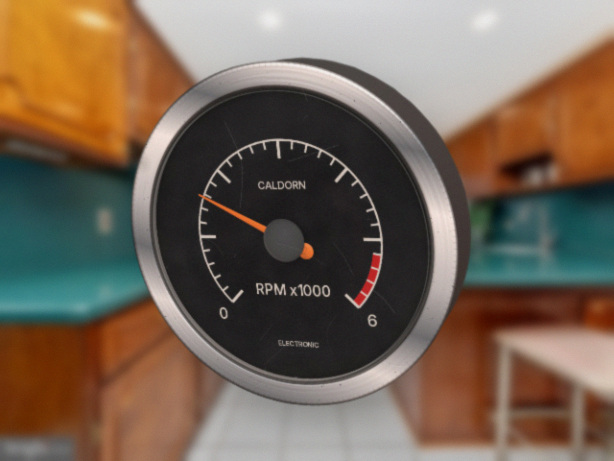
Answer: 1600 rpm
